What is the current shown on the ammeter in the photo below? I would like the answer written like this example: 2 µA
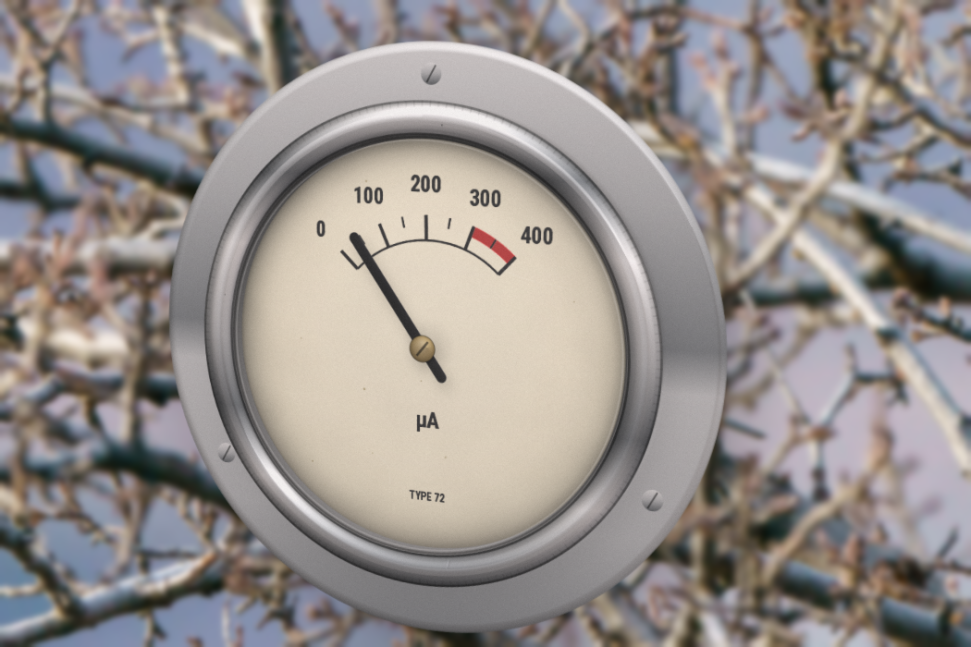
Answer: 50 µA
